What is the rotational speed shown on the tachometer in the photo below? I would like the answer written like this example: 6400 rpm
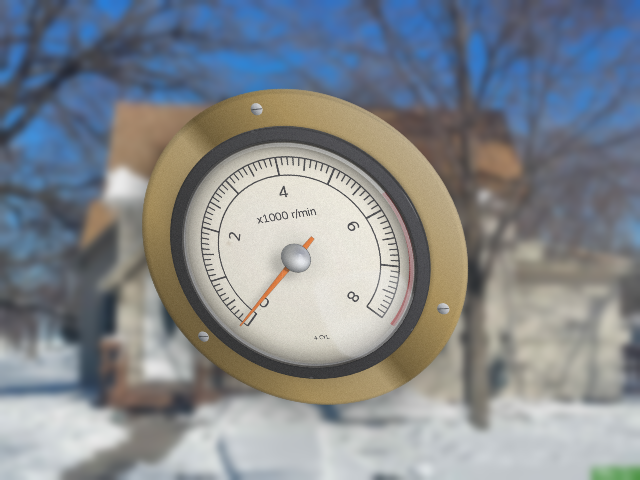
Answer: 100 rpm
